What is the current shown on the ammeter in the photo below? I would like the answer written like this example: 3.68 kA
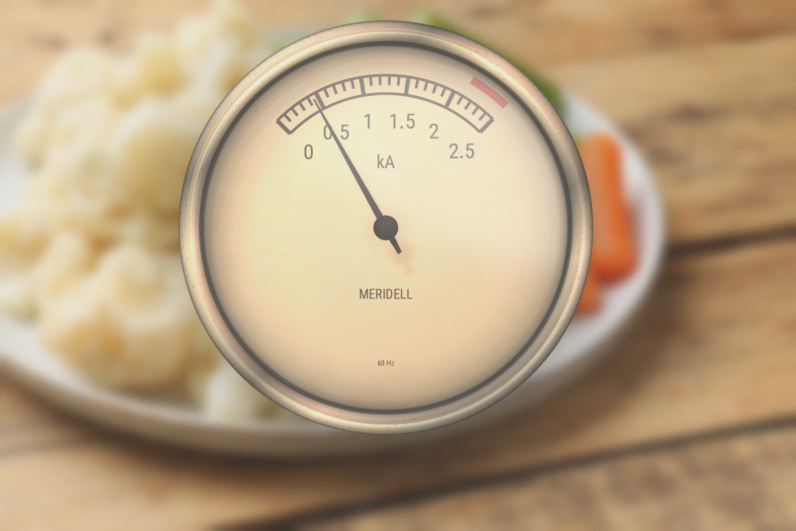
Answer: 0.45 kA
